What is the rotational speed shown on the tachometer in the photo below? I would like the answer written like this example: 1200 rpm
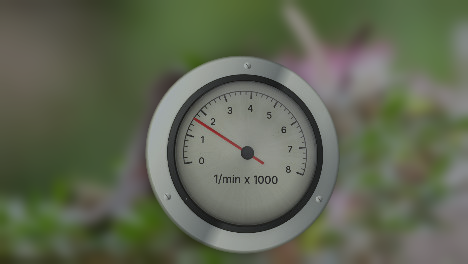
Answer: 1600 rpm
